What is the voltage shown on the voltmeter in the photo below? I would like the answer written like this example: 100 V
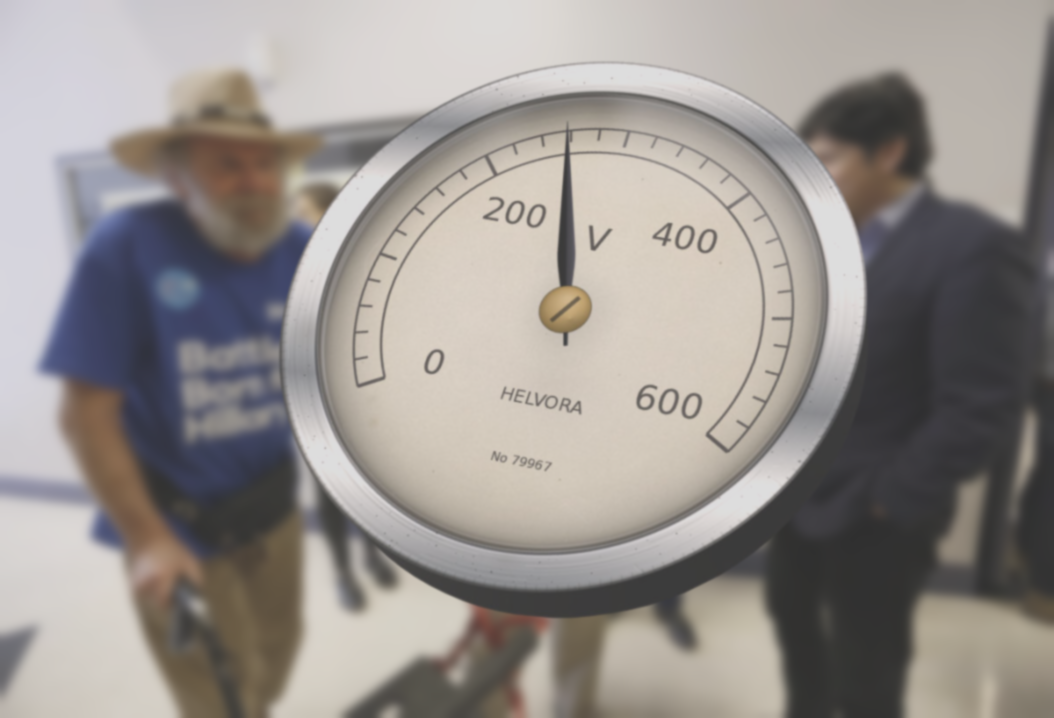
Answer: 260 V
